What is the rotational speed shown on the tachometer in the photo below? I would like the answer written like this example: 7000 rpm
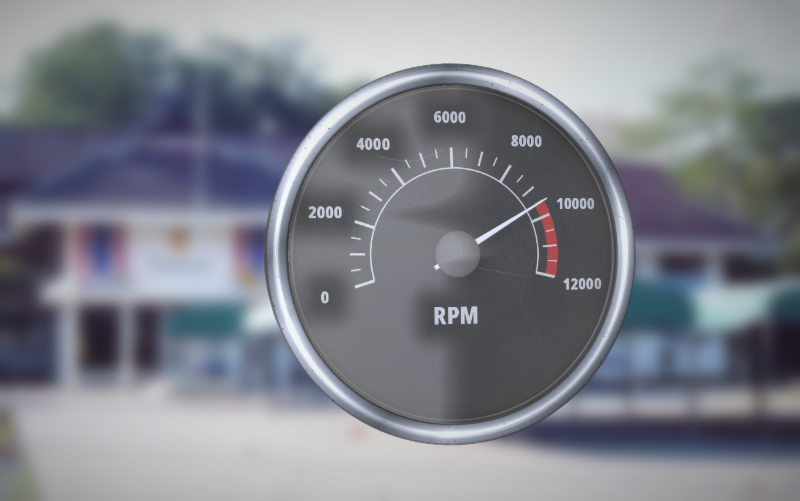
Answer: 9500 rpm
